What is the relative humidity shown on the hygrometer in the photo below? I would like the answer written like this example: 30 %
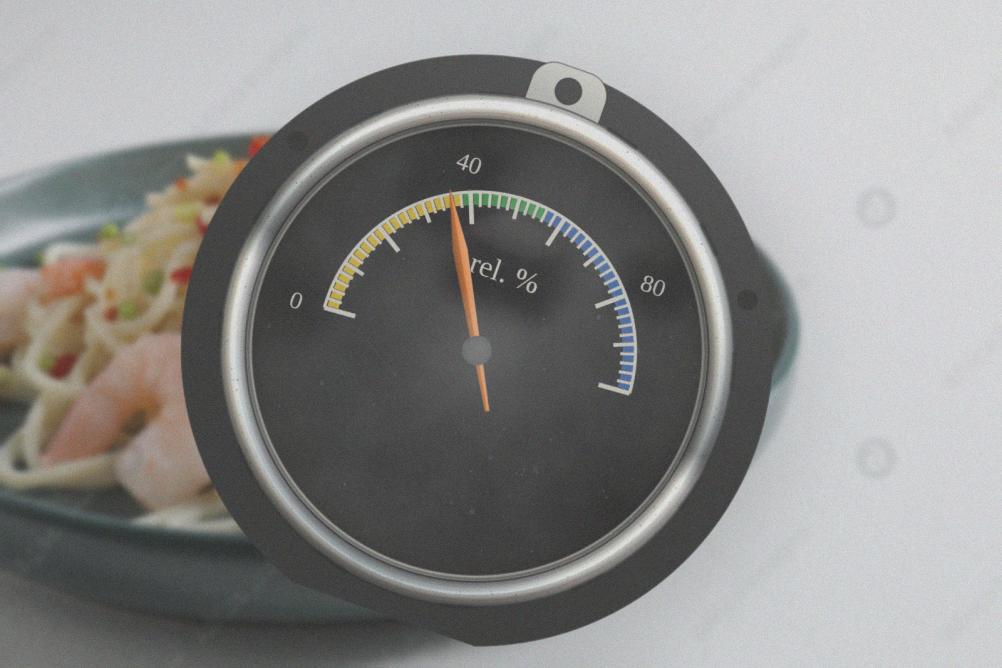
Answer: 36 %
